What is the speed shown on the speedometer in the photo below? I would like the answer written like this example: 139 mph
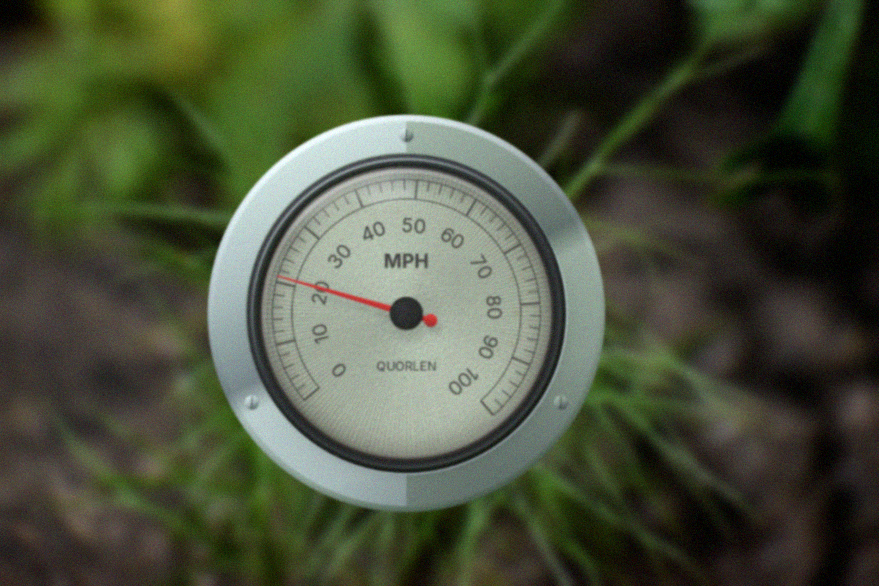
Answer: 21 mph
